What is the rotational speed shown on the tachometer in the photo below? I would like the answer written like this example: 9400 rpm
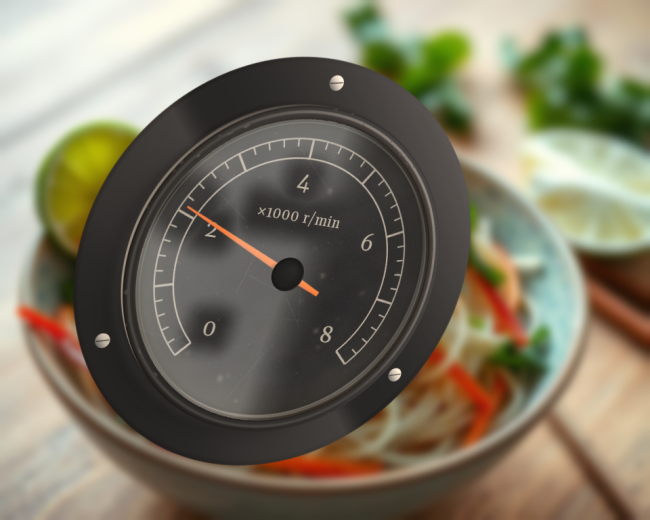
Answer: 2100 rpm
